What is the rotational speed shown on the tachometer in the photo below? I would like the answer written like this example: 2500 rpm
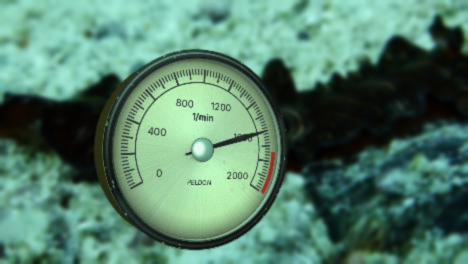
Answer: 1600 rpm
